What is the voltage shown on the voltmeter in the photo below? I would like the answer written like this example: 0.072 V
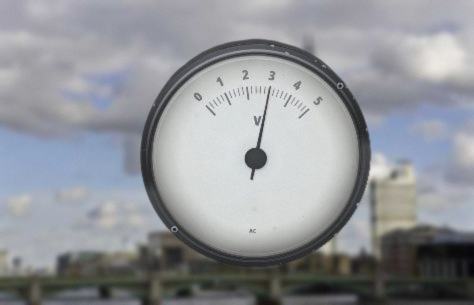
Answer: 3 V
